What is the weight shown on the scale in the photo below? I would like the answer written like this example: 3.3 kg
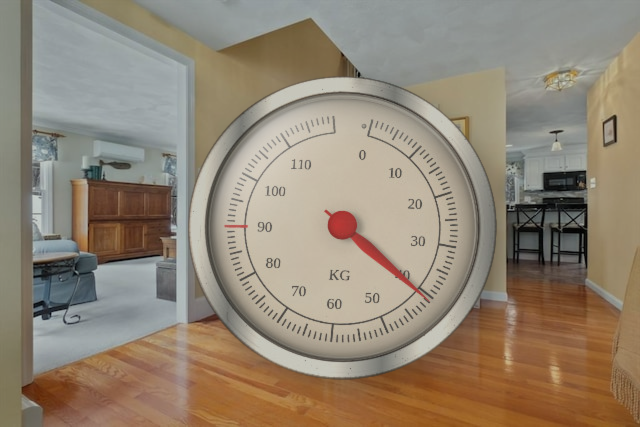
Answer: 41 kg
